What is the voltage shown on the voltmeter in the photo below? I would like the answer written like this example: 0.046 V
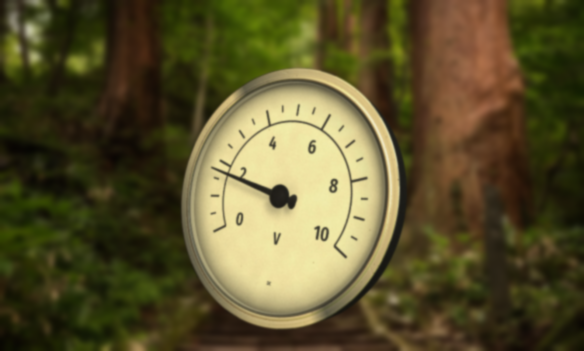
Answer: 1.75 V
